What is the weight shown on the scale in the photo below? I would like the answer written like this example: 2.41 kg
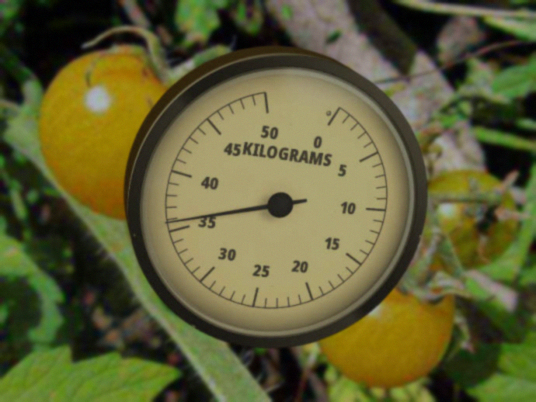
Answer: 36 kg
